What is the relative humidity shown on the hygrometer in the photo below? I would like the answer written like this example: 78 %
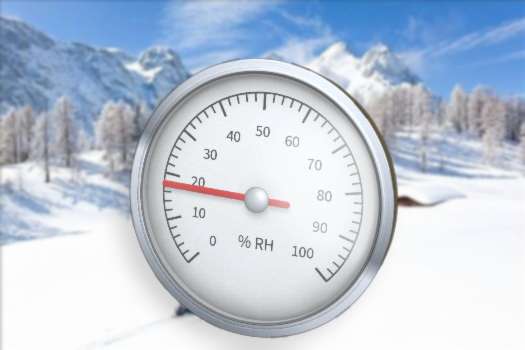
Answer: 18 %
